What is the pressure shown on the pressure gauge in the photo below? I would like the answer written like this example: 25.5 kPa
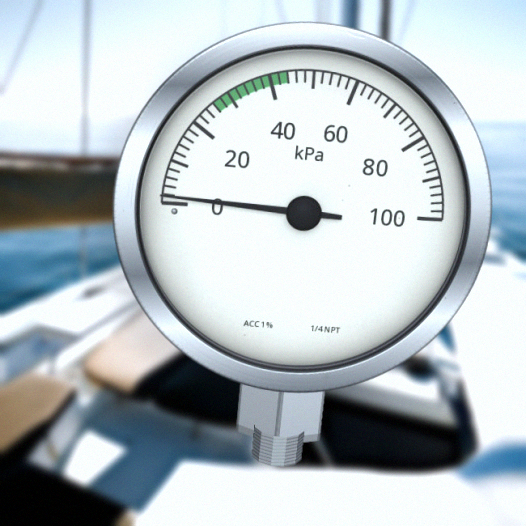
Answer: 2 kPa
